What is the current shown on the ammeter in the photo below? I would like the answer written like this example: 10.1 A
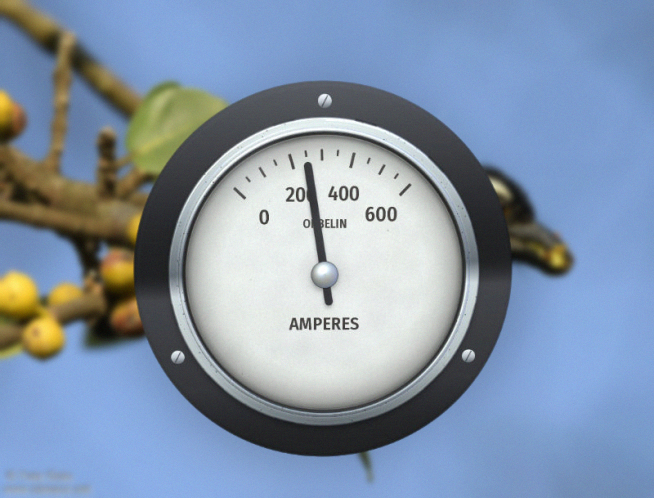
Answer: 250 A
